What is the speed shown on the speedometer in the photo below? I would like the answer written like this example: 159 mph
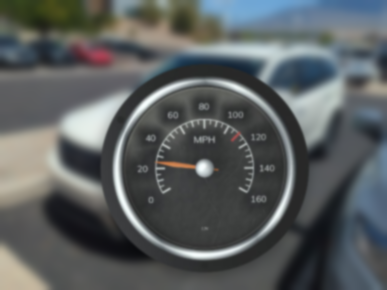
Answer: 25 mph
